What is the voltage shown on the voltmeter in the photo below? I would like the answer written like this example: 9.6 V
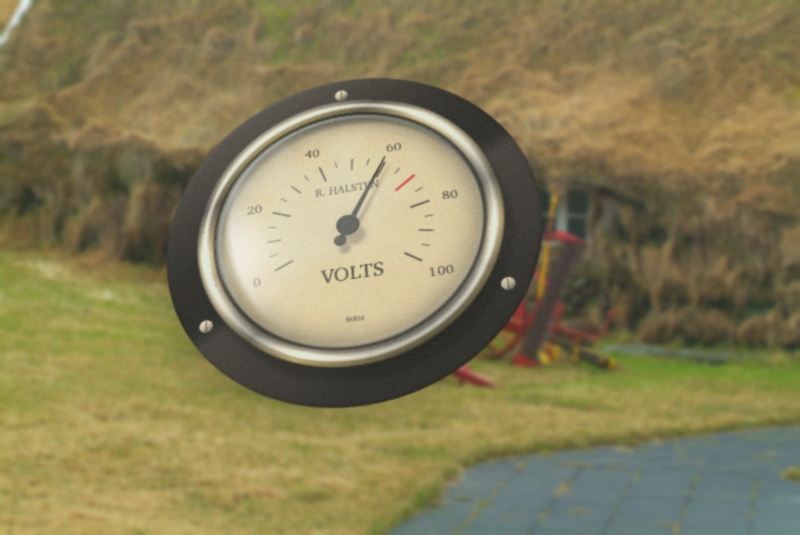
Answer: 60 V
